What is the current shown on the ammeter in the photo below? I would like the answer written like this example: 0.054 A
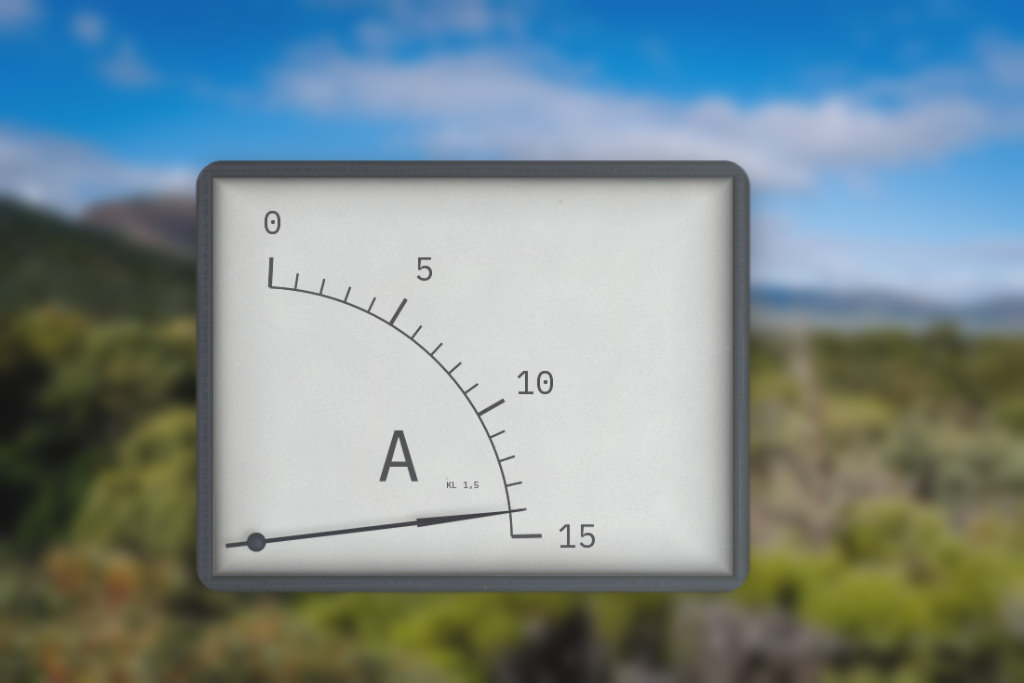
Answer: 14 A
